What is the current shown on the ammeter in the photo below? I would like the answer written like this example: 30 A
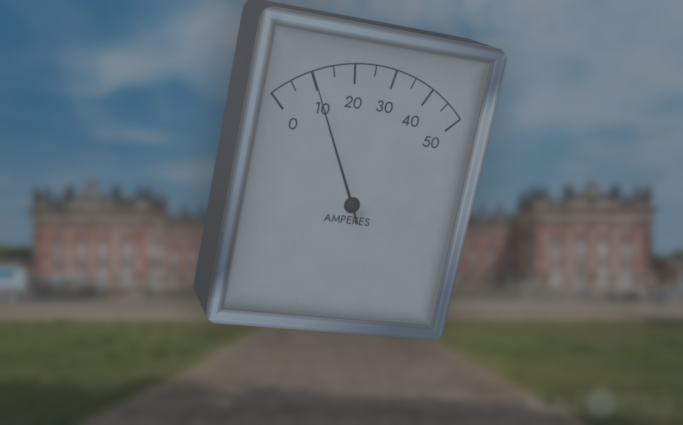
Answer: 10 A
